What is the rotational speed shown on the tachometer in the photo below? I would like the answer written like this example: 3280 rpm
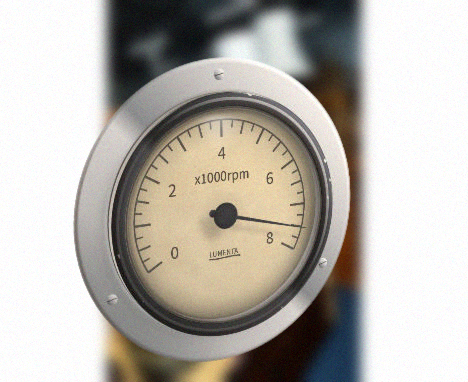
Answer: 7500 rpm
